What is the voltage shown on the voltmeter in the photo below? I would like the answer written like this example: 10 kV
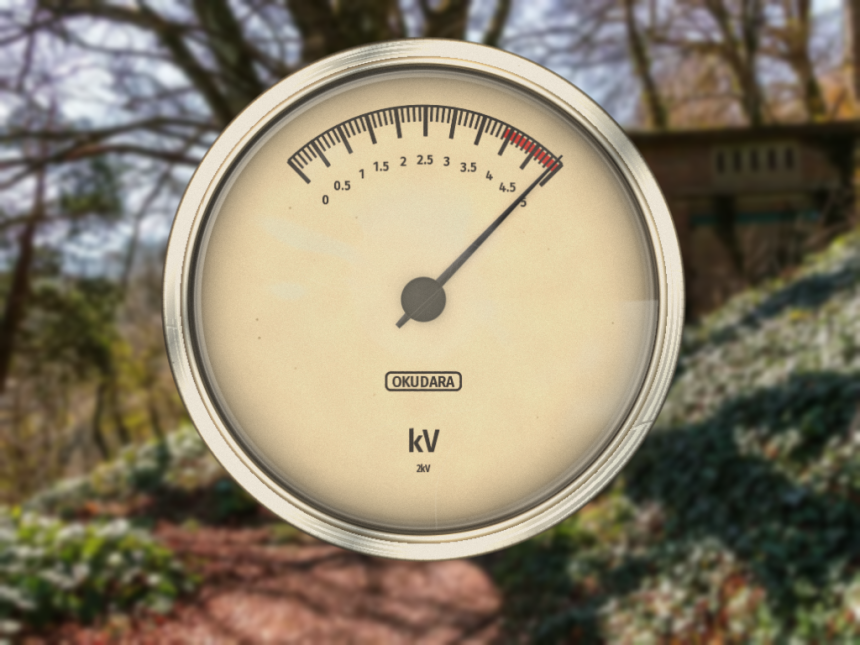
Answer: 4.9 kV
